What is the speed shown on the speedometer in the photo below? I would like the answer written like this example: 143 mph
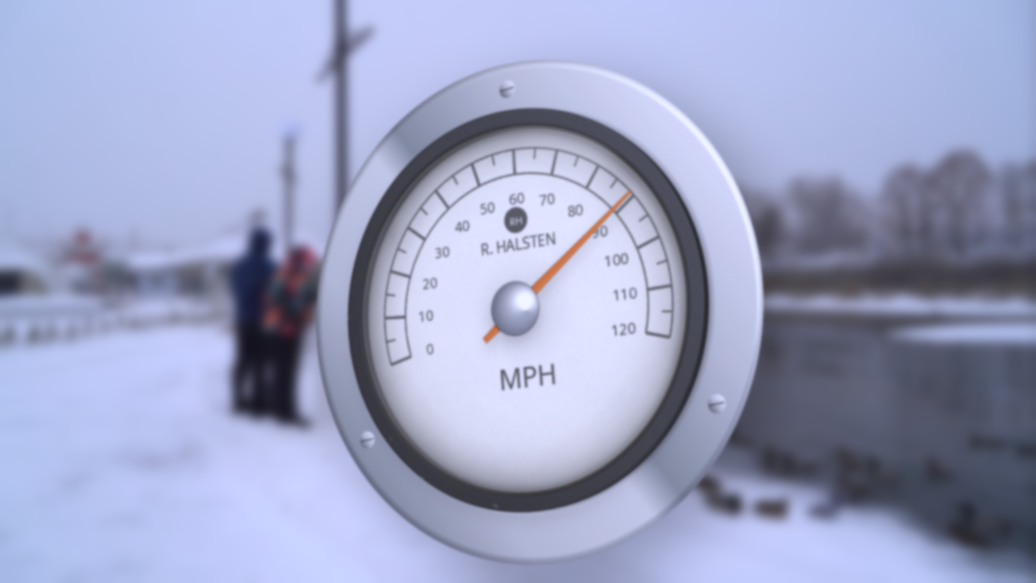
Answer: 90 mph
